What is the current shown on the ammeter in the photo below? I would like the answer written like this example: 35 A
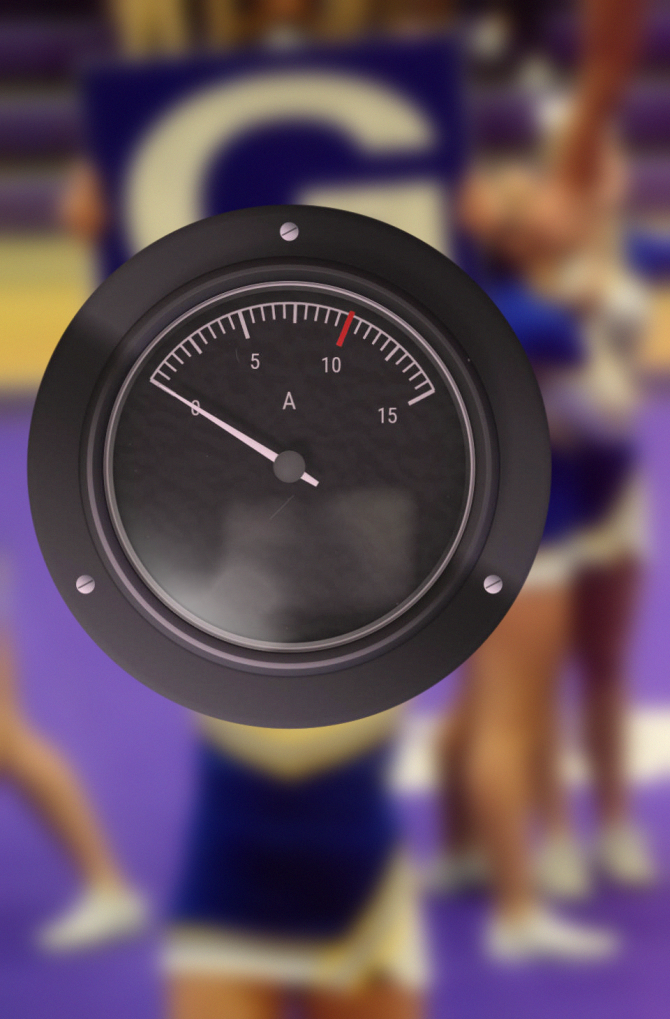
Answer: 0 A
